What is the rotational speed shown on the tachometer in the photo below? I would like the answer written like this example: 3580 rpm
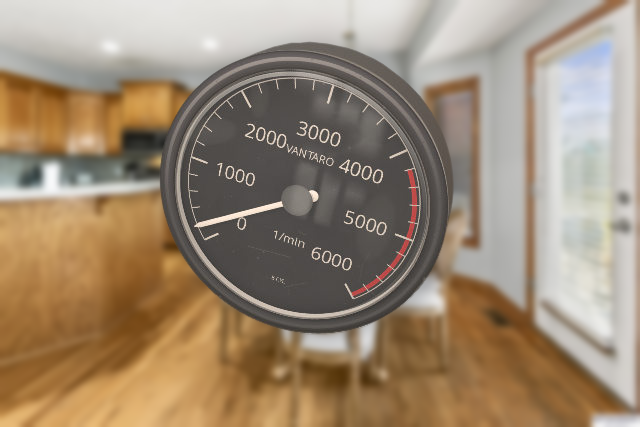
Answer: 200 rpm
